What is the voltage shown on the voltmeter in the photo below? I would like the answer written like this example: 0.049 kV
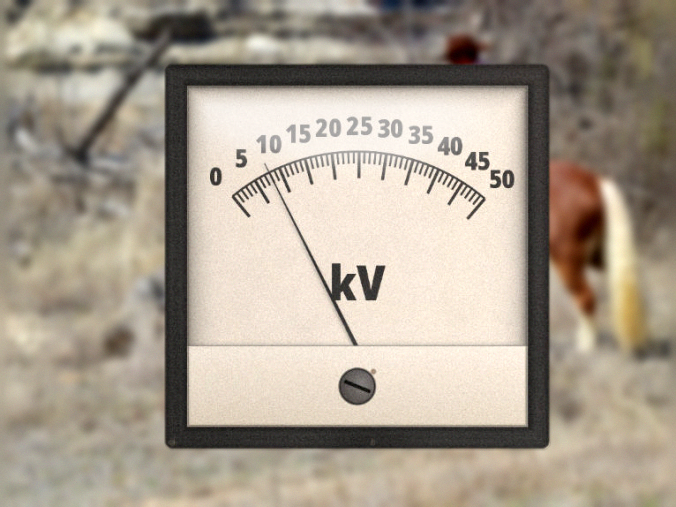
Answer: 8 kV
